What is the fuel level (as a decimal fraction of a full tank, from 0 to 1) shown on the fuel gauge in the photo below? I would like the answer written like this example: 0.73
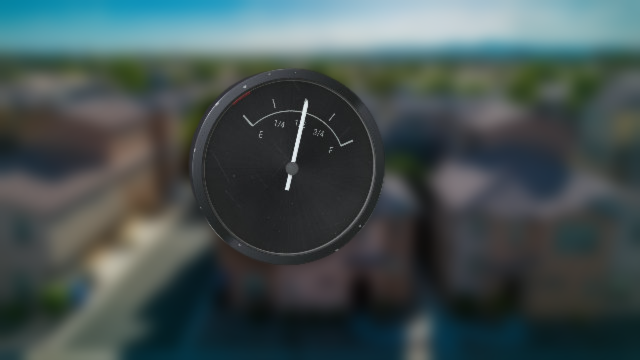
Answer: 0.5
